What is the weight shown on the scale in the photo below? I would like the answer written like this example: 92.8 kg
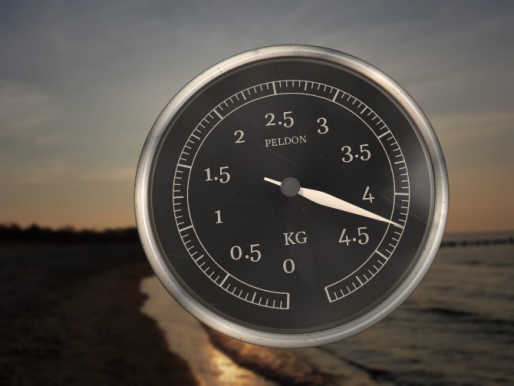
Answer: 4.25 kg
